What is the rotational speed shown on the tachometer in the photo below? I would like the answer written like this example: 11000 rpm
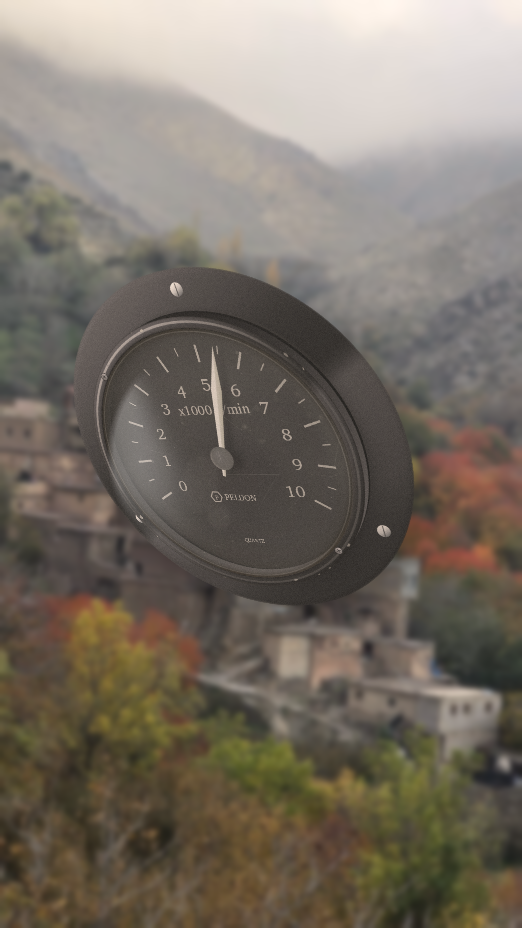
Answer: 5500 rpm
